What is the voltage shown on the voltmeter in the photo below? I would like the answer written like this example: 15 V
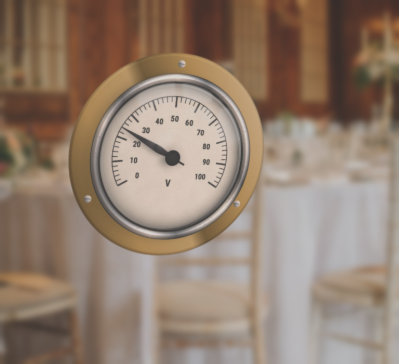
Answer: 24 V
